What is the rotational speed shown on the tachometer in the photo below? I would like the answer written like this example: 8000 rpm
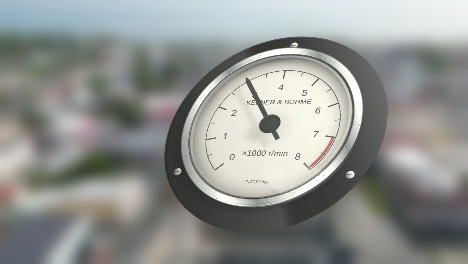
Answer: 3000 rpm
